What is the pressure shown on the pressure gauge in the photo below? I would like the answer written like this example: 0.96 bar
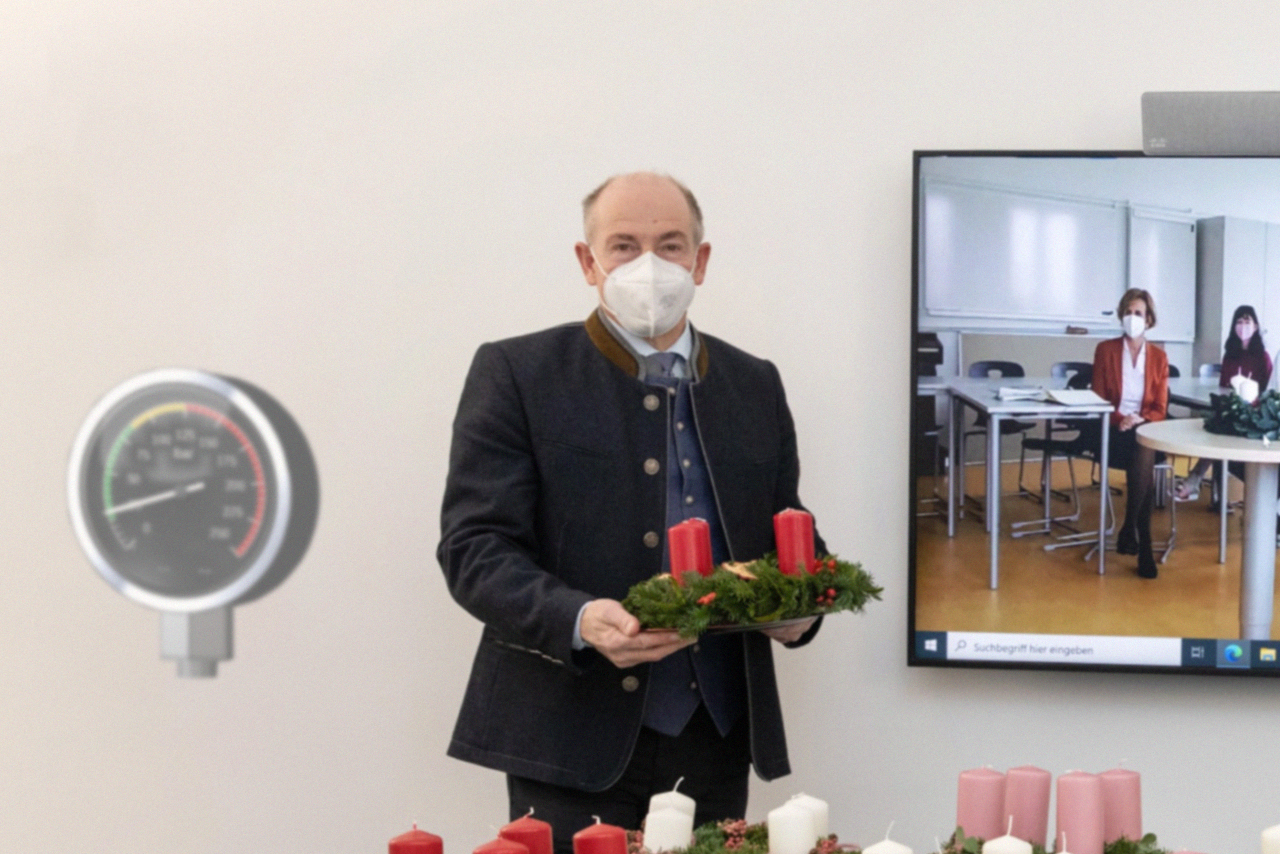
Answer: 25 bar
